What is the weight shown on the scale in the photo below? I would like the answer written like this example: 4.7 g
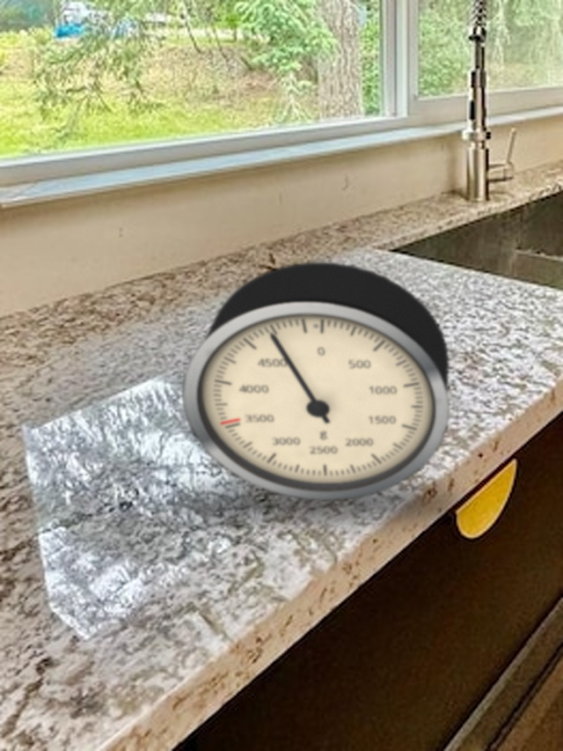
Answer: 4750 g
